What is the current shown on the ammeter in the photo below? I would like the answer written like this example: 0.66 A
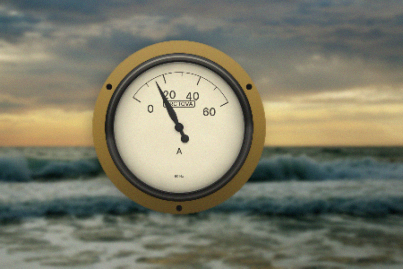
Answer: 15 A
